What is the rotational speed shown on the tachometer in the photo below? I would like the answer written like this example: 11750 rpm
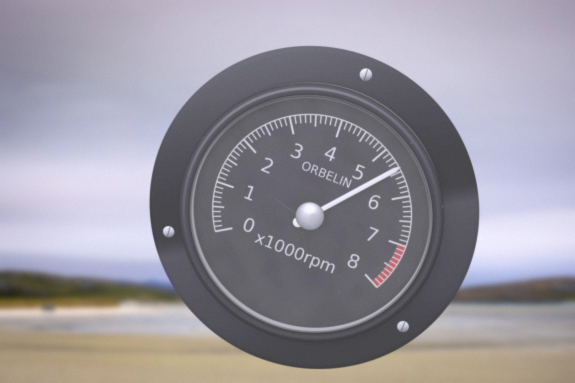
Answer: 5400 rpm
